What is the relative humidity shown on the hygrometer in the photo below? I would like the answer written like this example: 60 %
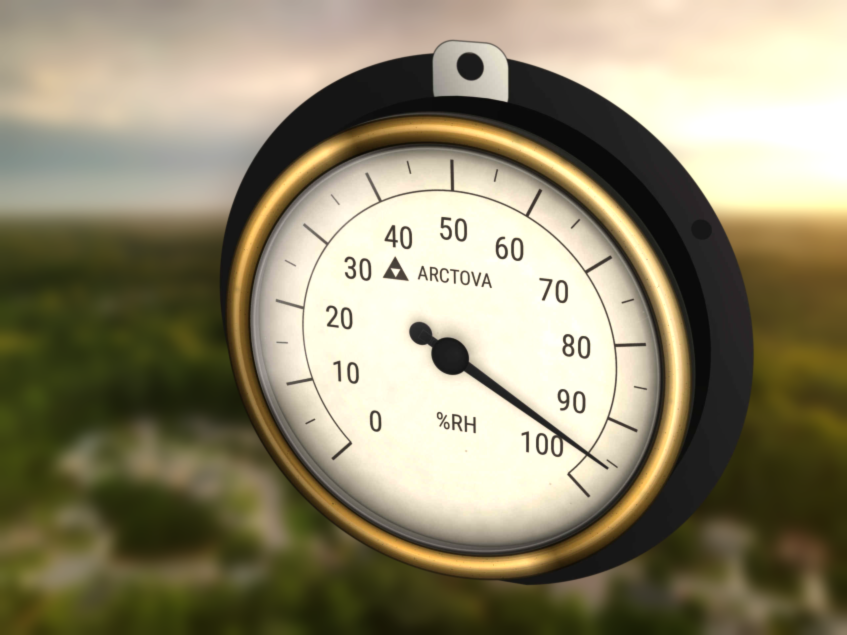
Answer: 95 %
